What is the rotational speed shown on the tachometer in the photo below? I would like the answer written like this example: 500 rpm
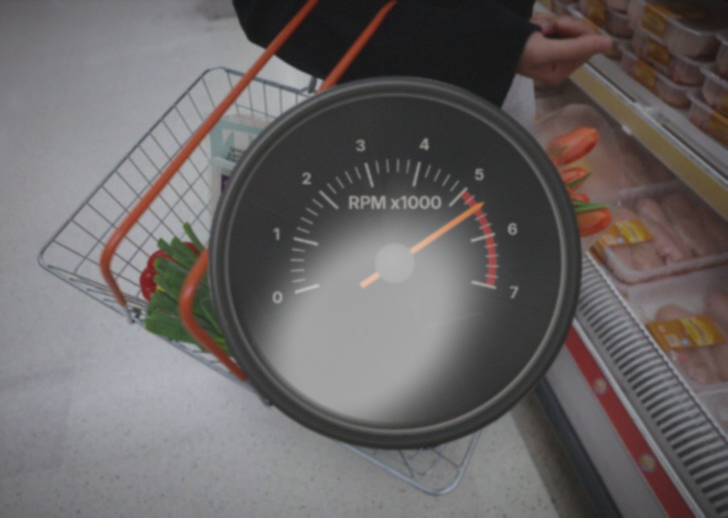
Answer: 5400 rpm
